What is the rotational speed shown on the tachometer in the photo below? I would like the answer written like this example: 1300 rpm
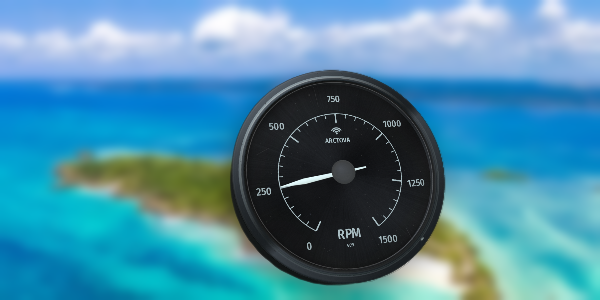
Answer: 250 rpm
